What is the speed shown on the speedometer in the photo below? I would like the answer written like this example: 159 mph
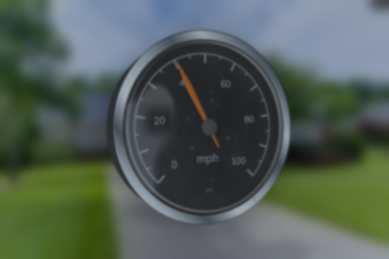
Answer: 40 mph
